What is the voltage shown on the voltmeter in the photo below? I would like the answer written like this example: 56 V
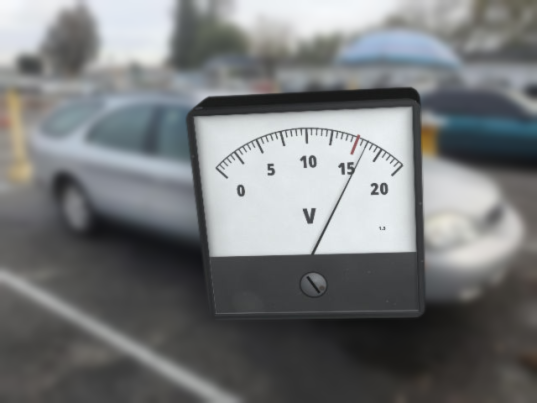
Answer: 16 V
